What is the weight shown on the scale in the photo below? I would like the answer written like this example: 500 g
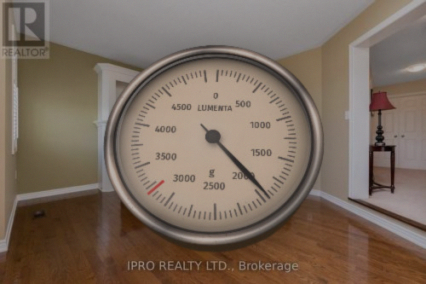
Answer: 1950 g
